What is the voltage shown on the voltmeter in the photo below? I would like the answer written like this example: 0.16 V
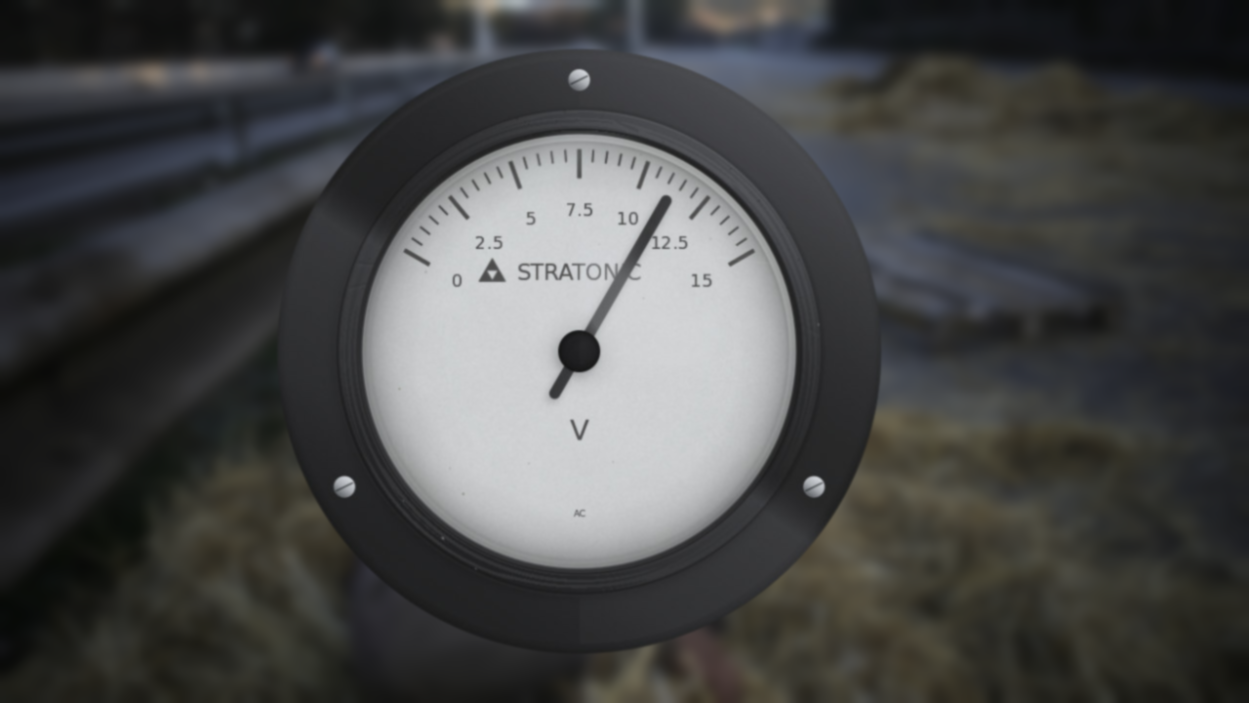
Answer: 11.25 V
